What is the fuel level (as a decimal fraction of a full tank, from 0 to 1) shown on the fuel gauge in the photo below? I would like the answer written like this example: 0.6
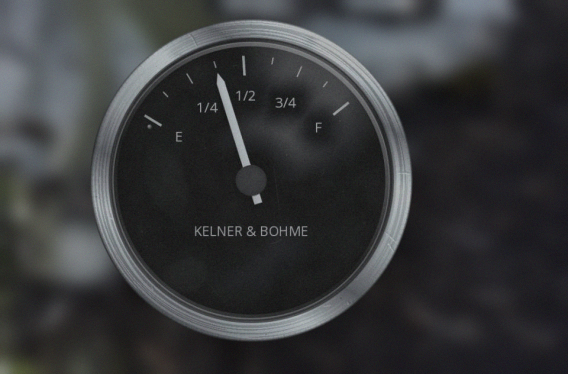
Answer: 0.375
